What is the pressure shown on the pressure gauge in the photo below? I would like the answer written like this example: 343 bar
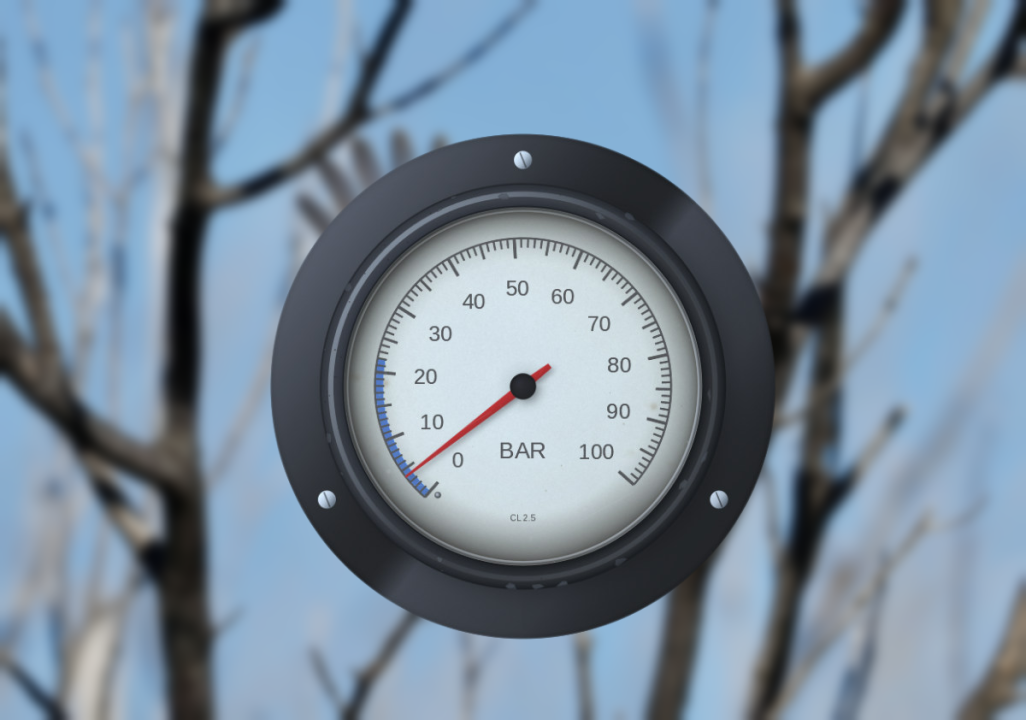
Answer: 4 bar
